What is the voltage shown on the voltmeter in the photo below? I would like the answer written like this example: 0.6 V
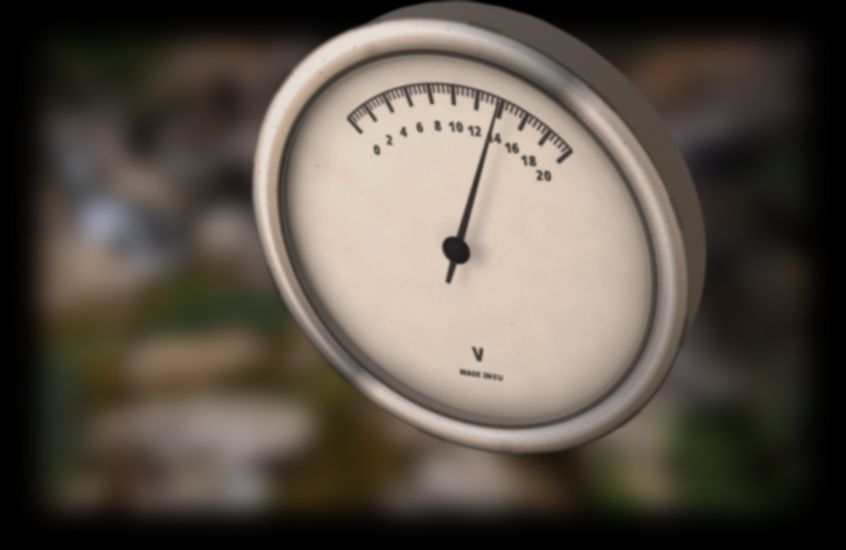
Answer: 14 V
